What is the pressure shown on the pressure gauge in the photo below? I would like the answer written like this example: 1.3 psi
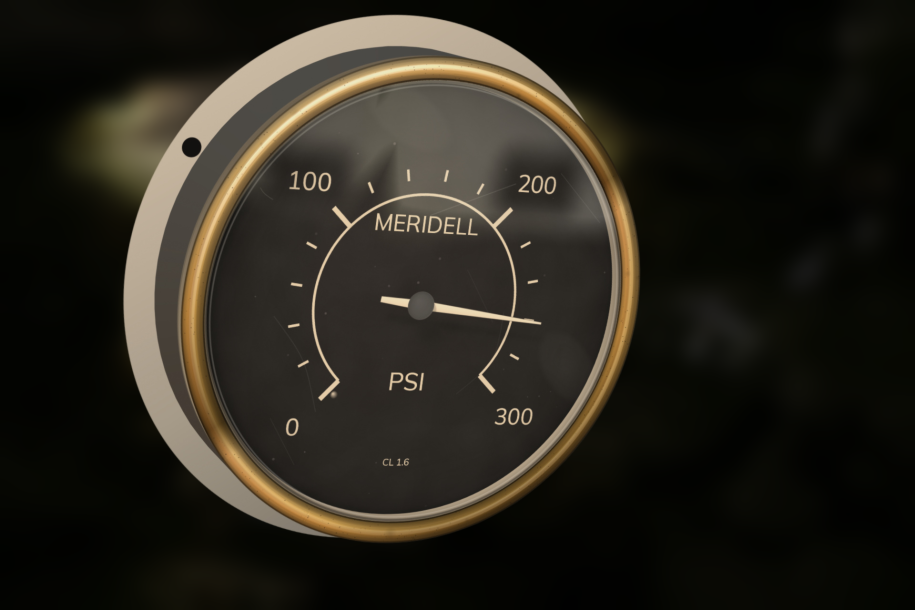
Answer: 260 psi
